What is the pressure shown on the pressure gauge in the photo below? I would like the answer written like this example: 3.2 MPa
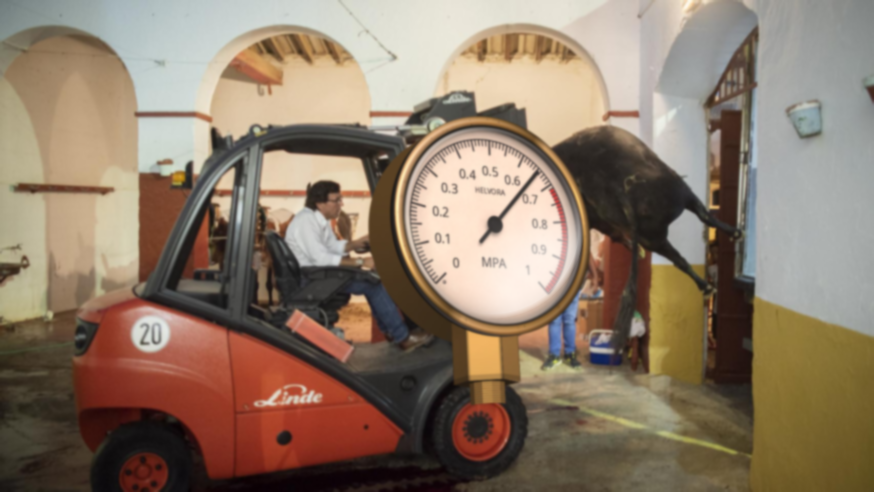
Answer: 0.65 MPa
